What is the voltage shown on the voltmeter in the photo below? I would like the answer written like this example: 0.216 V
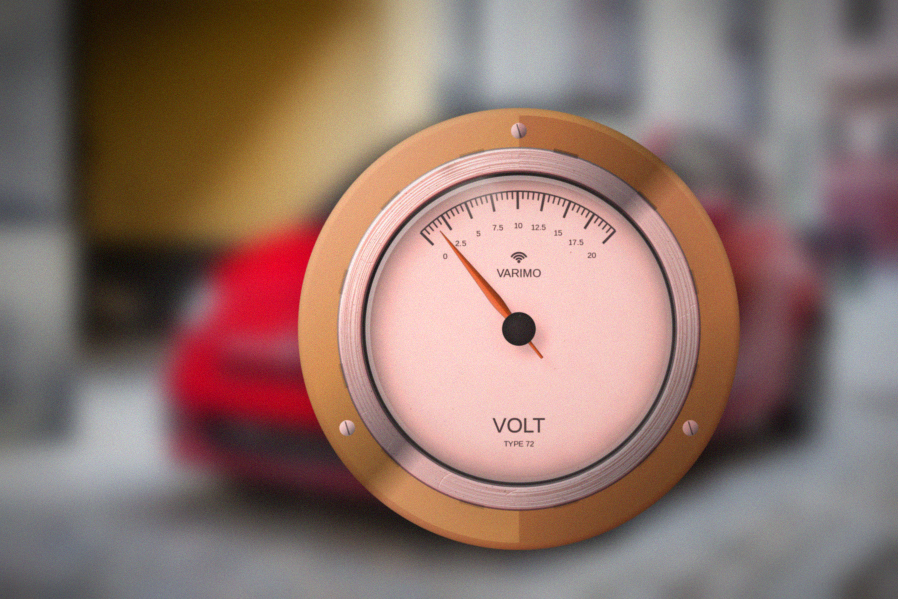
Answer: 1.5 V
